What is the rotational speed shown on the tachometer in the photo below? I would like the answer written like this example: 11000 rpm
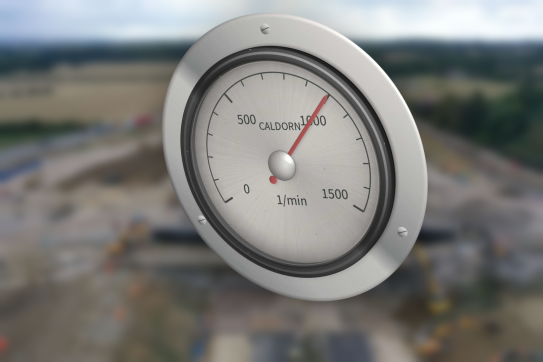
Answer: 1000 rpm
